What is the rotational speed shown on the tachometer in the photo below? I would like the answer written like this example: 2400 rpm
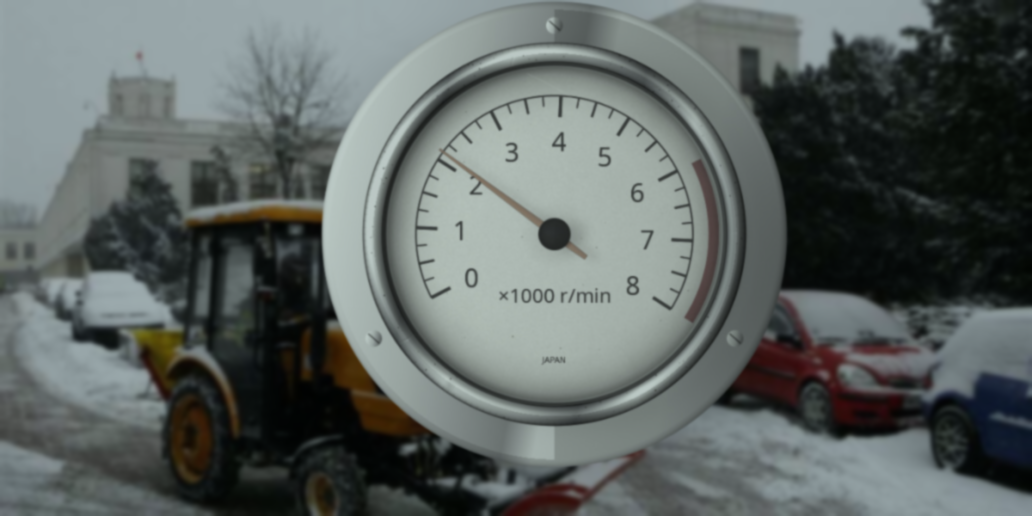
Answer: 2125 rpm
